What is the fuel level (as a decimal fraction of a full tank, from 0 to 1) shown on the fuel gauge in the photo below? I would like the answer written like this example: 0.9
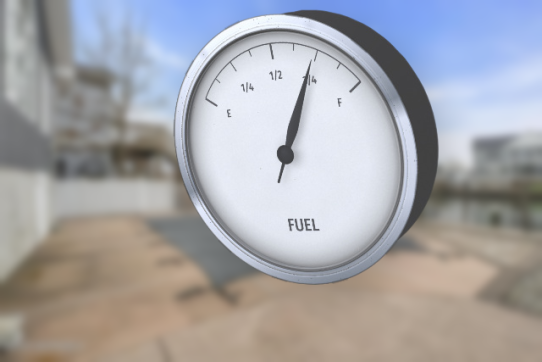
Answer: 0.75
